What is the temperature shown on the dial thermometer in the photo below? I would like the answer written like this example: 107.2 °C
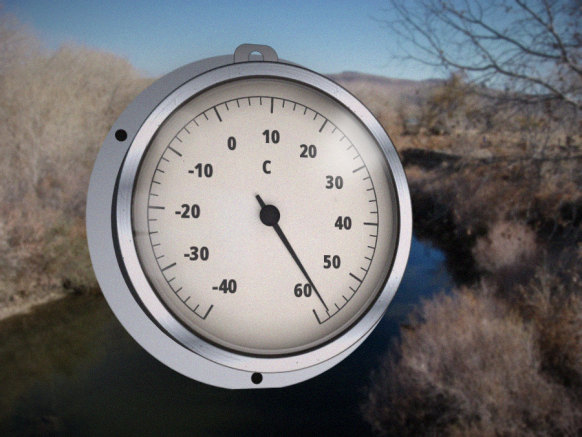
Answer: 58 °C
